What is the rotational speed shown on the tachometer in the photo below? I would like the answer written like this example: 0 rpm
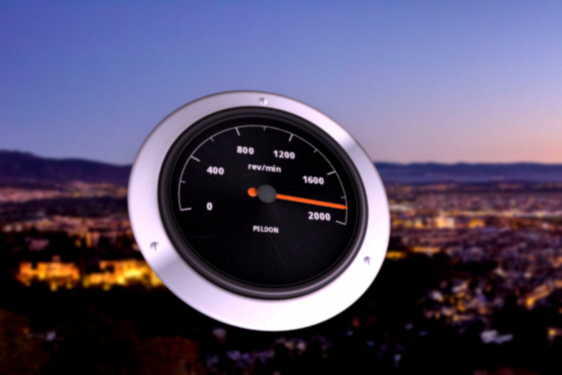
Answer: 1900 rpm
